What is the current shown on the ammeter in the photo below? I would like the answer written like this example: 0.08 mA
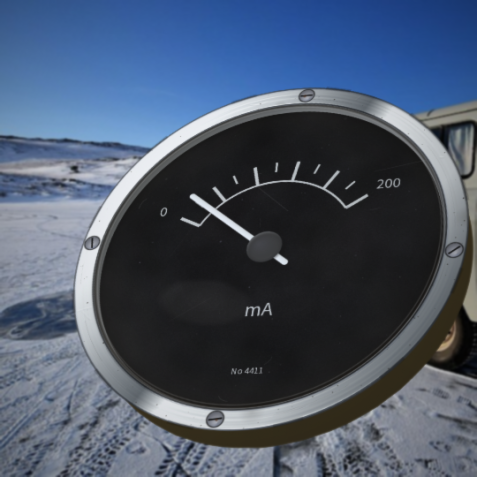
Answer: 20 mA
